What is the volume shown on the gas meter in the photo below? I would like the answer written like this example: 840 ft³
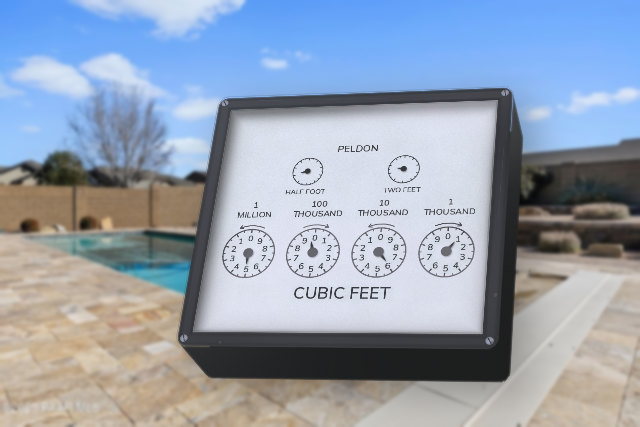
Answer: 496100 ft³
